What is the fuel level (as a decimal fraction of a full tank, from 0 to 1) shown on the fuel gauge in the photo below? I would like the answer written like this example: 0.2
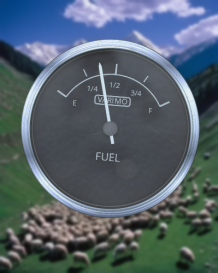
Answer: 0.375
